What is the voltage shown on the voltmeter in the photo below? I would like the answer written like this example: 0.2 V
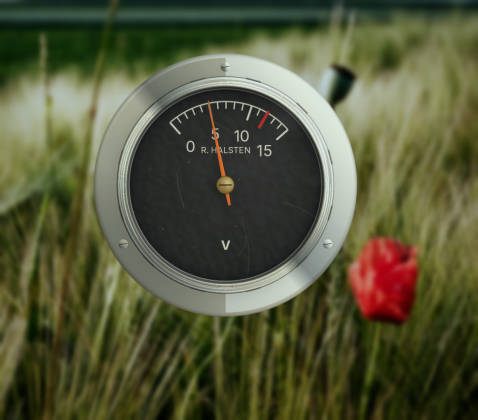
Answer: 5 V
